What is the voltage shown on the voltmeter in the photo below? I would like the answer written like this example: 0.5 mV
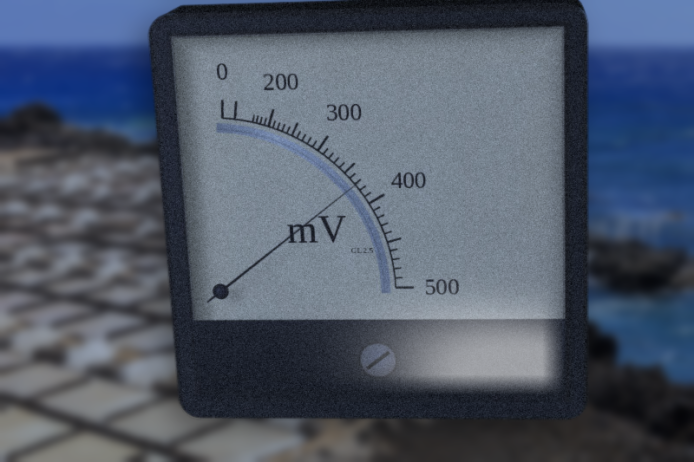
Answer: 370 mV
